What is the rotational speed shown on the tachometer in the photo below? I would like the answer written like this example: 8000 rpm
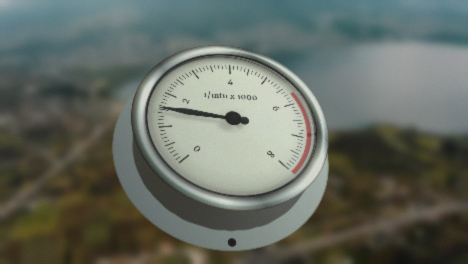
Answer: 1500 rpm
